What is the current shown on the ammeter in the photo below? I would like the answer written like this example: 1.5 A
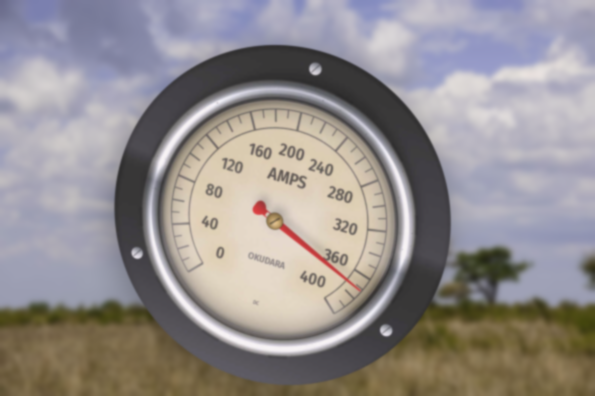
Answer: 370 A
